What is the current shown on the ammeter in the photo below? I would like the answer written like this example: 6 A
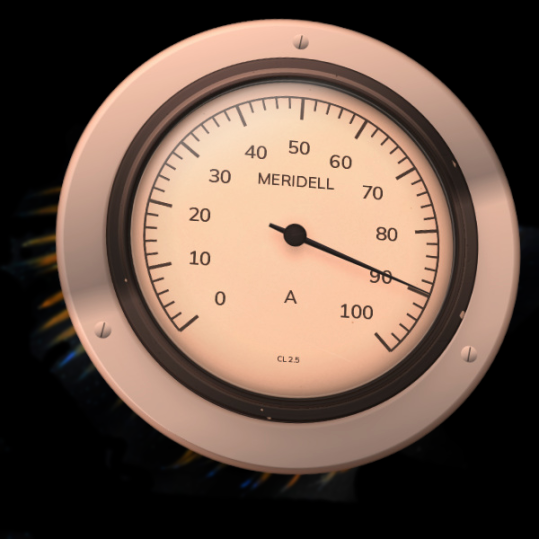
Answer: 90 A
